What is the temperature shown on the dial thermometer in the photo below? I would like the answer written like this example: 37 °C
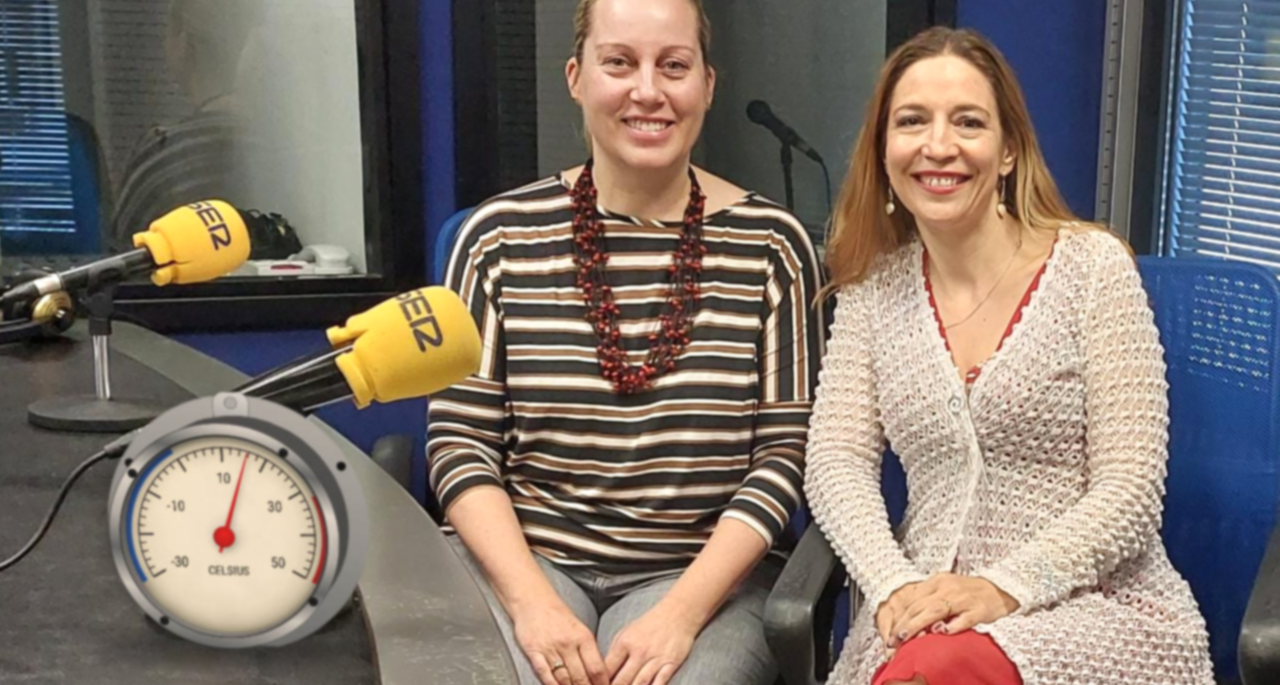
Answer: 16 °C
